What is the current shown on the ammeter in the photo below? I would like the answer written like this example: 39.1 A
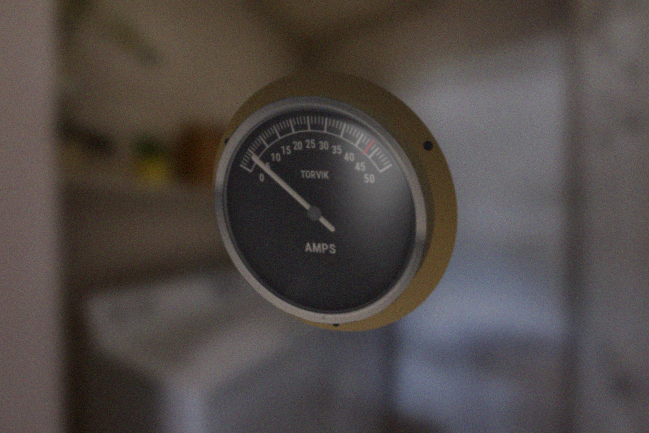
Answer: 5 A
